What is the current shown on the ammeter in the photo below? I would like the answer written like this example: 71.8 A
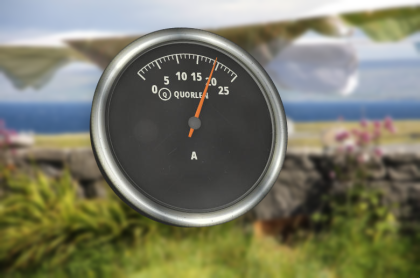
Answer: 19 A
